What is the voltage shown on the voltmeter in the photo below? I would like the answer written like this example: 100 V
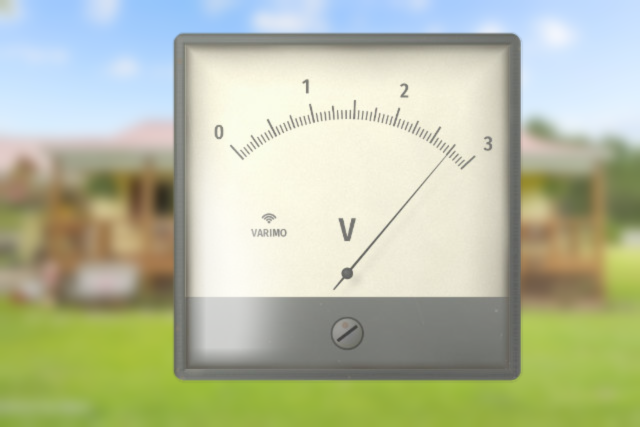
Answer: 2.75 V
